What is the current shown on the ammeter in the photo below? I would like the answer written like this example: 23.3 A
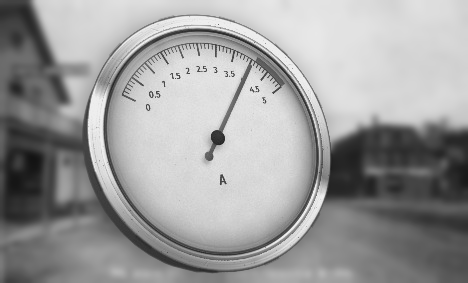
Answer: 4 A
